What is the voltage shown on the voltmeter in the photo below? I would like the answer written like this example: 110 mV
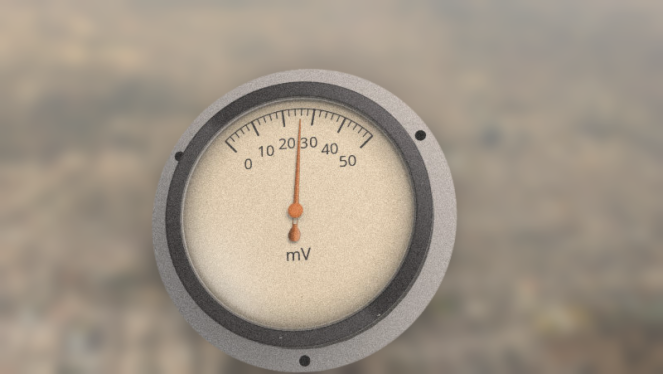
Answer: 26 mV
